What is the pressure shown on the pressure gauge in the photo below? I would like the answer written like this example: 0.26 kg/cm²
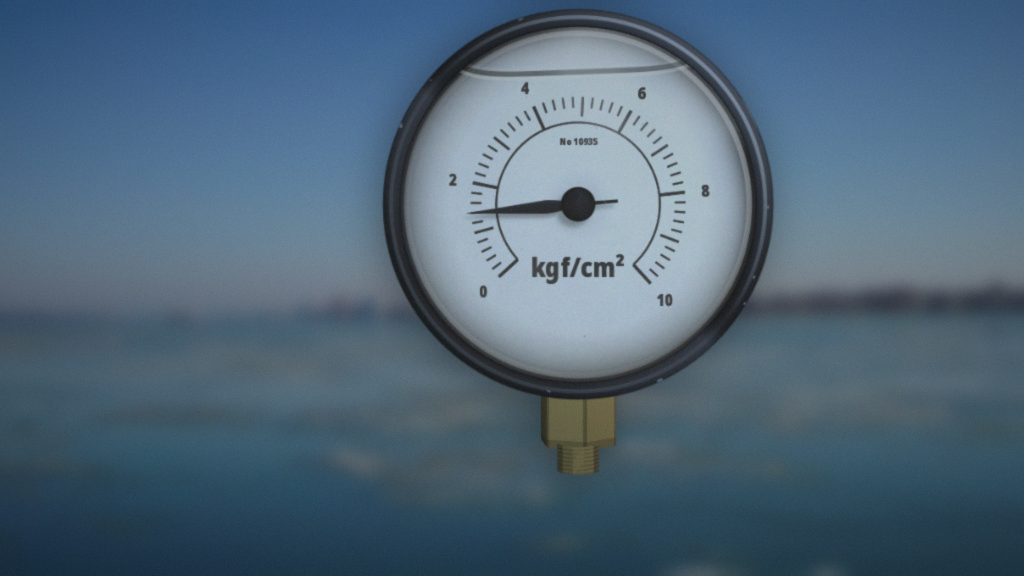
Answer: 1.4 kg/cm²
